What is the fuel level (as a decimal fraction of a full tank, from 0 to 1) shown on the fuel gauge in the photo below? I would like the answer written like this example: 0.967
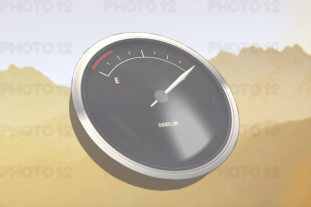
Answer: 1
